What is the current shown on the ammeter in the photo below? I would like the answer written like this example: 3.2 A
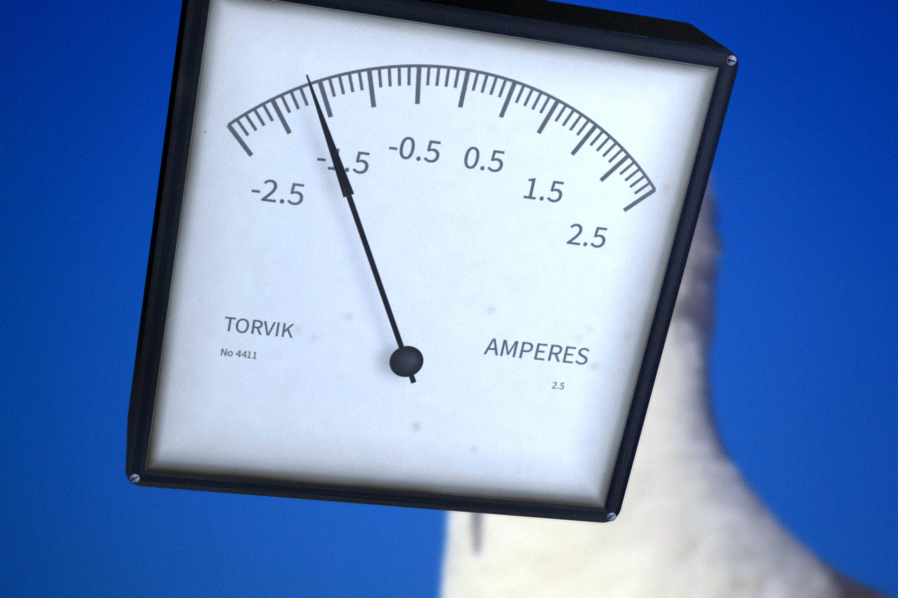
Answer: -1.6 A
